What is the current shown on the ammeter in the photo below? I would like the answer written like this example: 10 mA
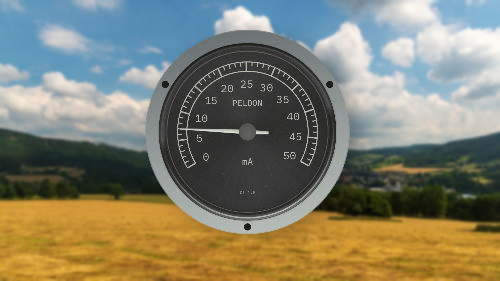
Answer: 7 mA
